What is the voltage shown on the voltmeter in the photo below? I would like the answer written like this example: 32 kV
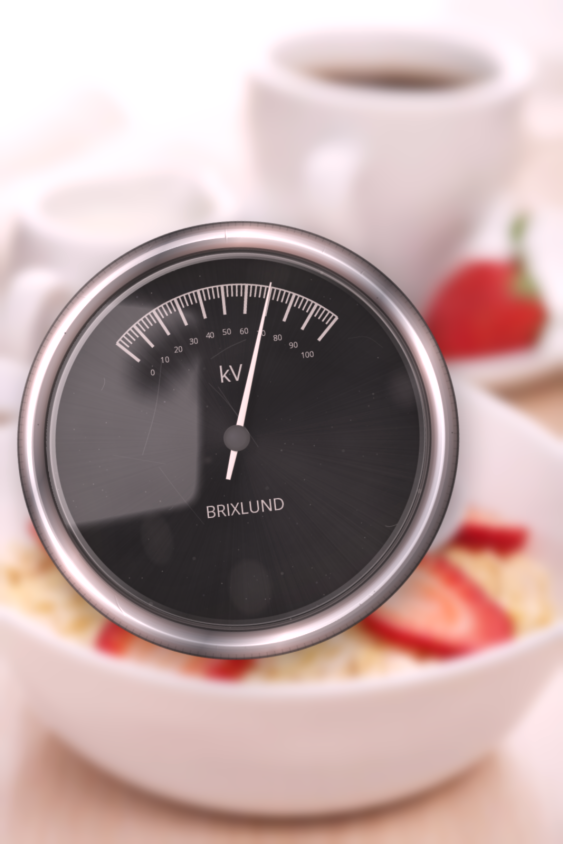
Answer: 70 kV
